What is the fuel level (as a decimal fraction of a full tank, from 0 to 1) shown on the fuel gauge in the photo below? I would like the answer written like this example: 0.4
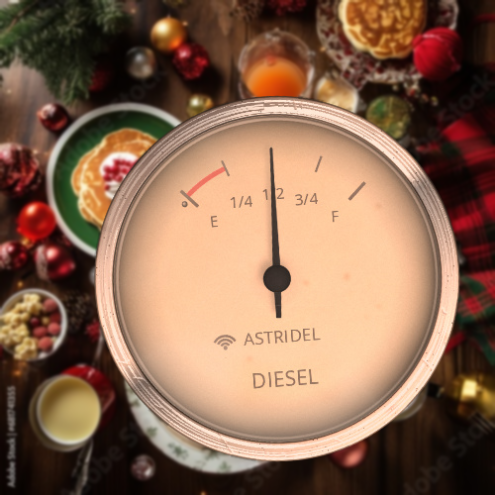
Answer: 0.5
